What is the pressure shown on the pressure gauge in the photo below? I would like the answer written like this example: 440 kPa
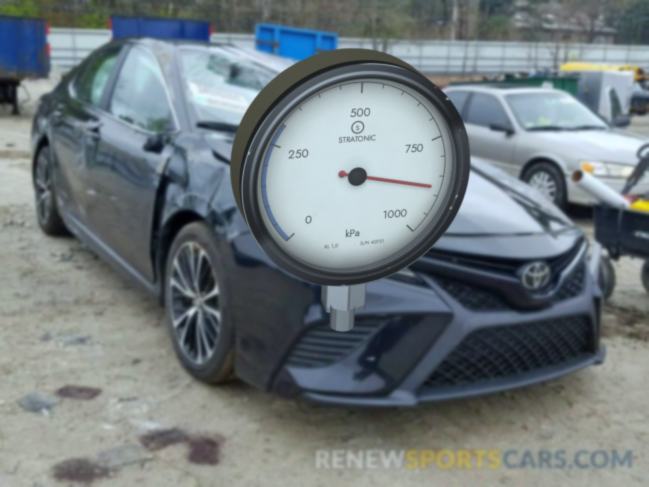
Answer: 875 kPa
